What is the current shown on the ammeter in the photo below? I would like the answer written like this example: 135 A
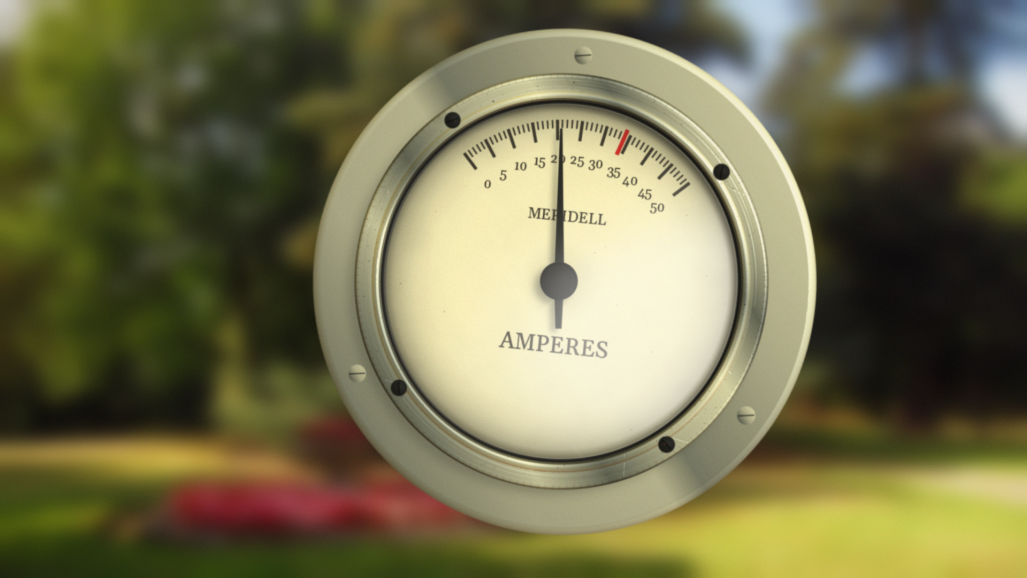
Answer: 21 A
